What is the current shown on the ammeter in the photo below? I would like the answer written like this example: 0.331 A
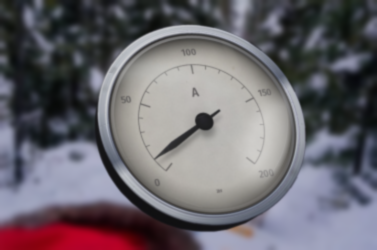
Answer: 10 A
